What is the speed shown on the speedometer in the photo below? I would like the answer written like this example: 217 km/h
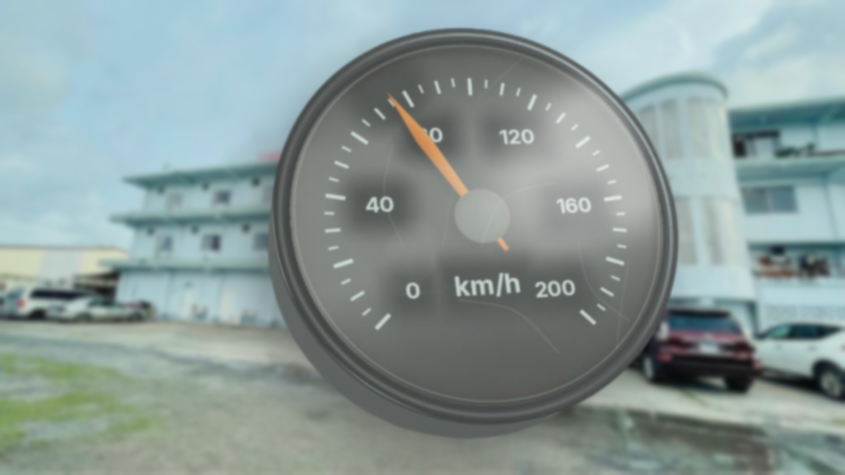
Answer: 75 km/h
